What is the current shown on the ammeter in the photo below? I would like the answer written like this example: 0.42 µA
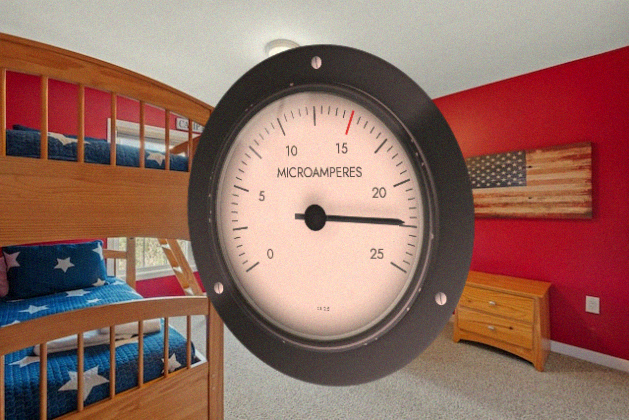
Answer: 22.25 µA
